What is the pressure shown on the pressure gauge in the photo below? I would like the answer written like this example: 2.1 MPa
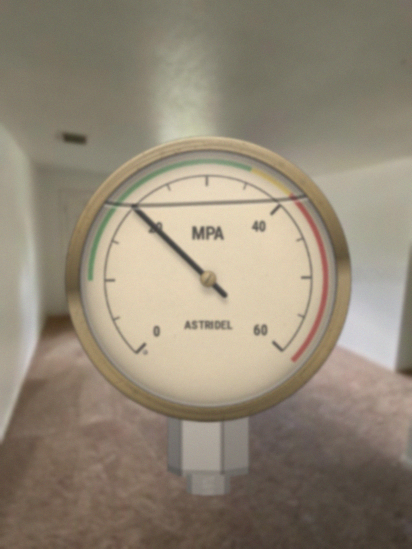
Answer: 20 MPa
